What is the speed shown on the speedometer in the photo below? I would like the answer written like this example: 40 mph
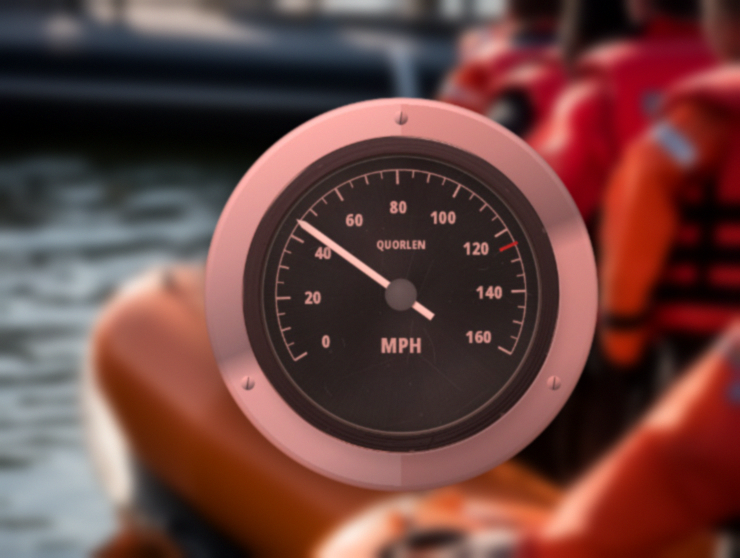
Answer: 45 mph
